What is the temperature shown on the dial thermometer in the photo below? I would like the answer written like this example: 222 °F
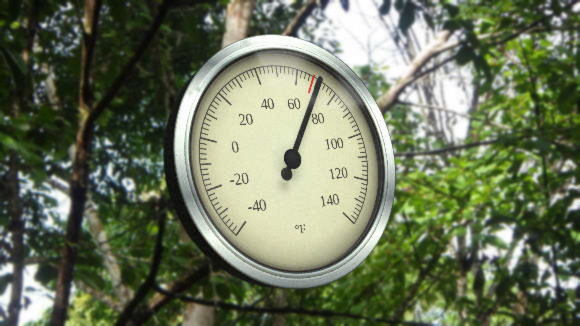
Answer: 70 °F
